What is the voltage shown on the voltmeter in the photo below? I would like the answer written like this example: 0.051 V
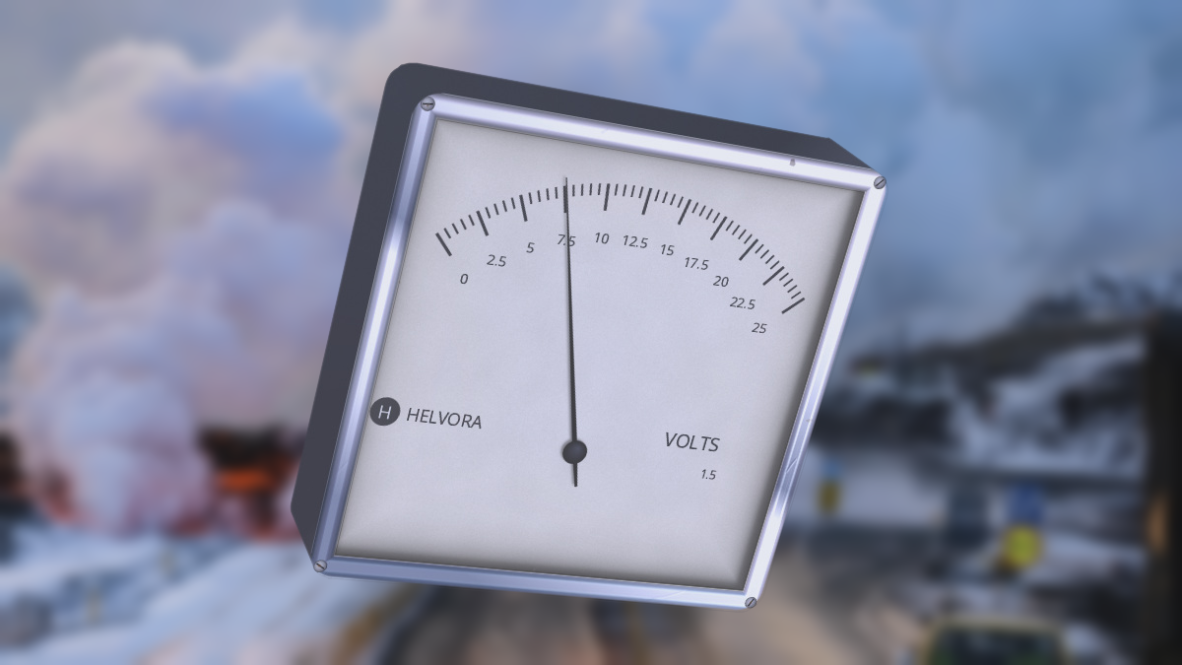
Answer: 7.5 V
